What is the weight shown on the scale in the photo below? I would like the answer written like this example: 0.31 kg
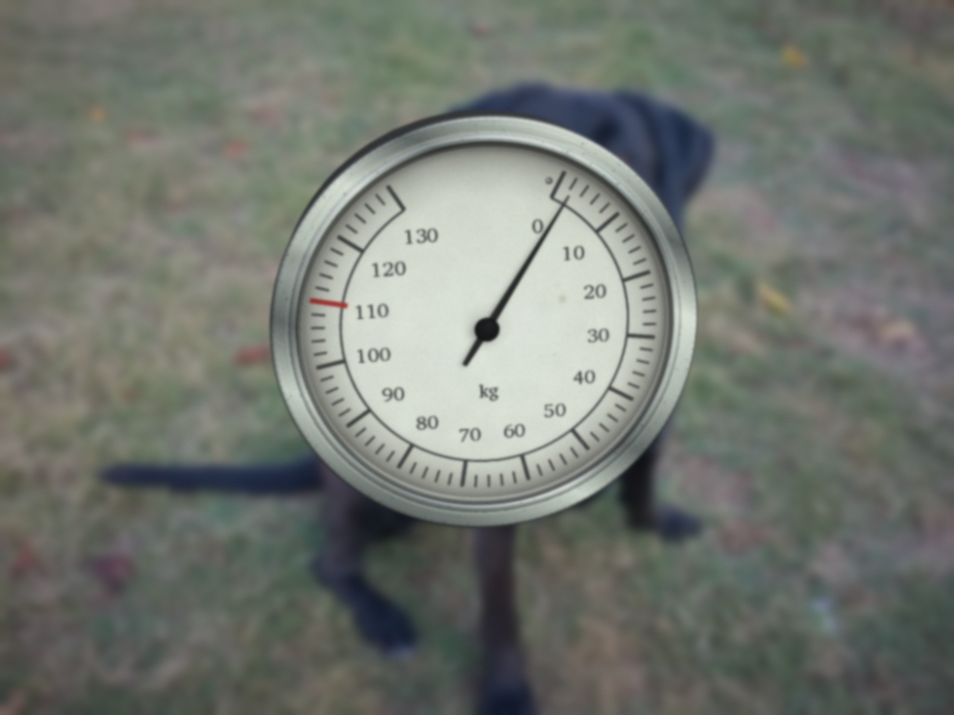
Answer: 2 kg
